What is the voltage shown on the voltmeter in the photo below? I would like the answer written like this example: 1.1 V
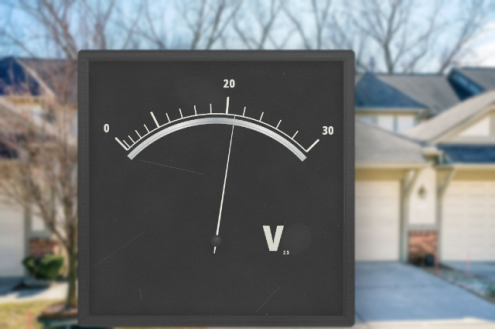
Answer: 21 V
